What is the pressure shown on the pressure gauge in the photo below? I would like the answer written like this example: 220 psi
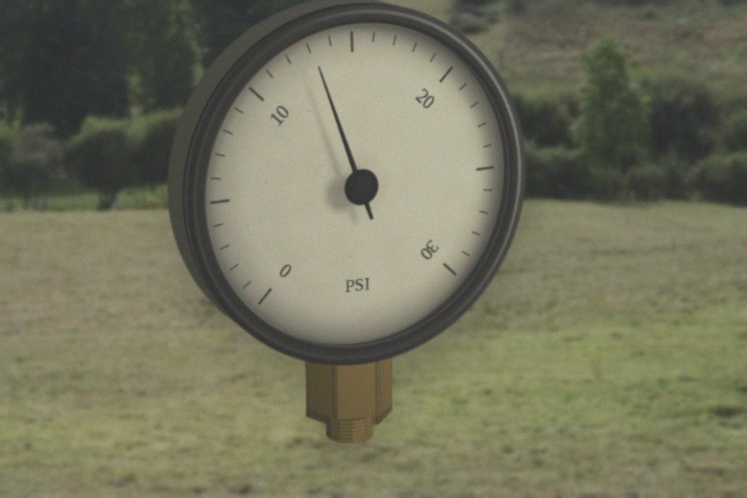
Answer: 13 psi
